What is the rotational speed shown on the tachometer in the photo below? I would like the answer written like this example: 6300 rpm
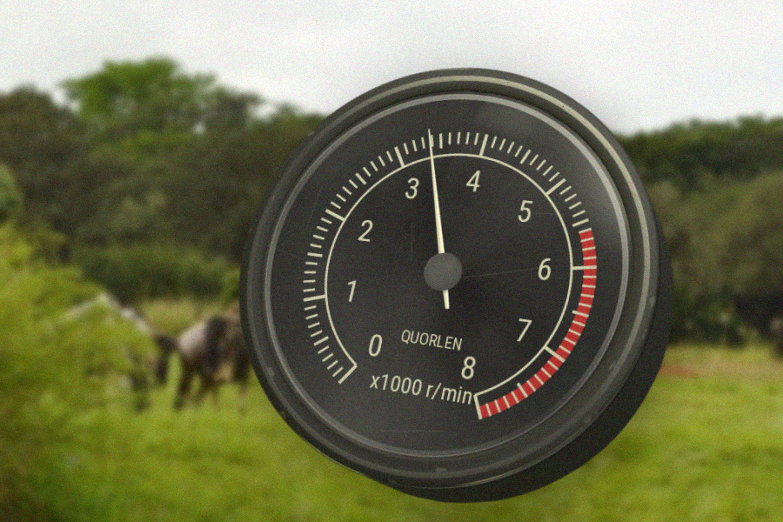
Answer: 3400 rpm
